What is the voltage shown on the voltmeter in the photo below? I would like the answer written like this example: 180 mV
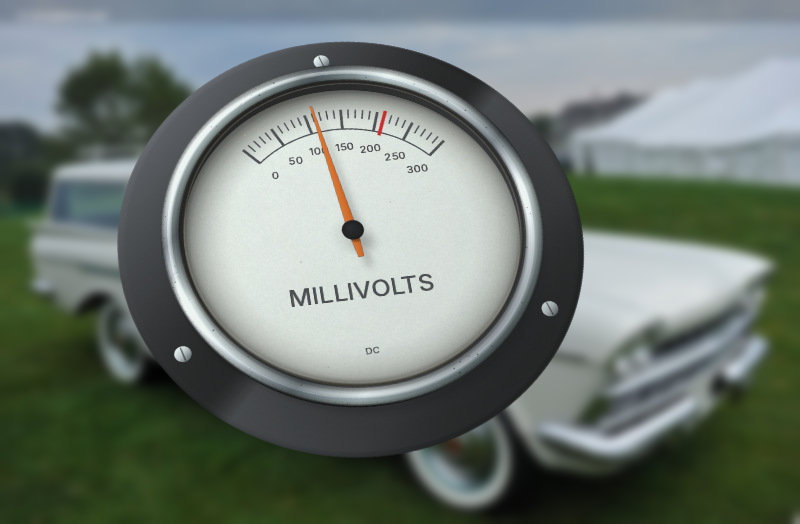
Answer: 110 mV
